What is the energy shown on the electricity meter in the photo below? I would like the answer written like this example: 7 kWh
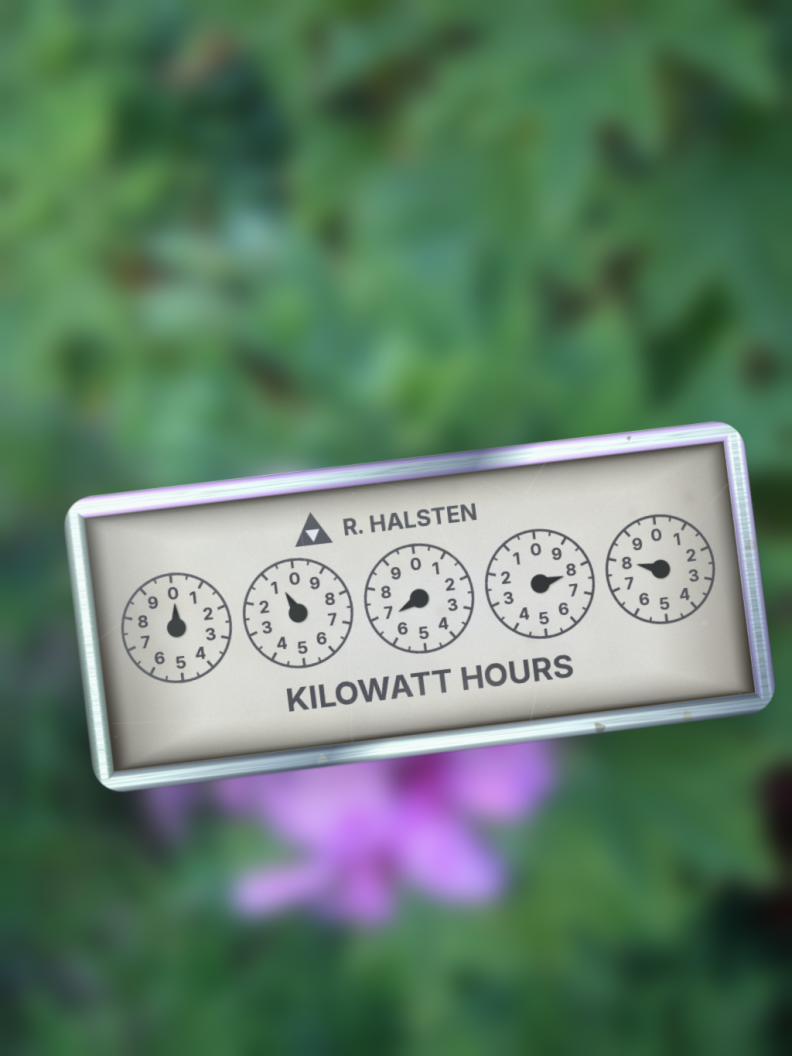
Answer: 678 kWh
